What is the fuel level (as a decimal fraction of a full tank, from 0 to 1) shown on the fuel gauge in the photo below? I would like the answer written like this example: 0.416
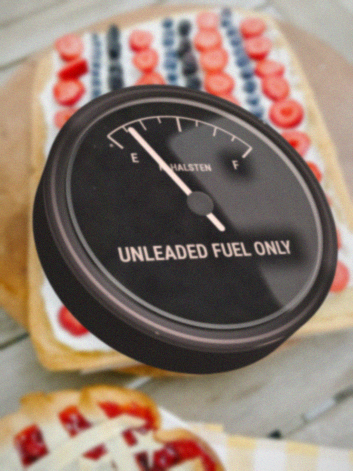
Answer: 0.125
